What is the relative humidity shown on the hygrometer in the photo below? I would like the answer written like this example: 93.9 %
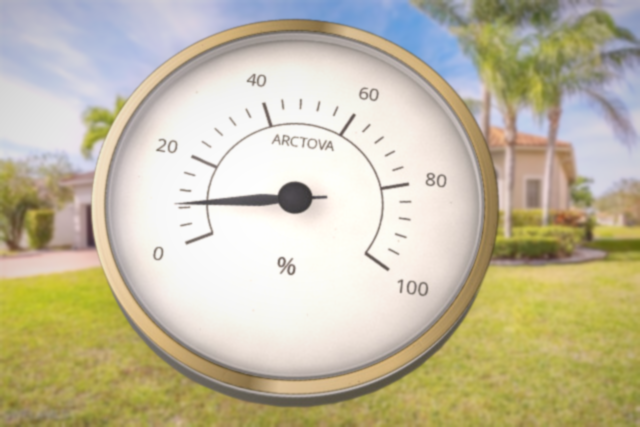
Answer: 8 %
